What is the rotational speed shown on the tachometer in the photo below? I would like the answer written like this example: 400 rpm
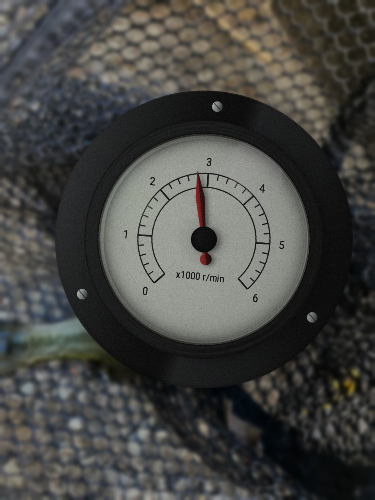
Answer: 2800 rpm
